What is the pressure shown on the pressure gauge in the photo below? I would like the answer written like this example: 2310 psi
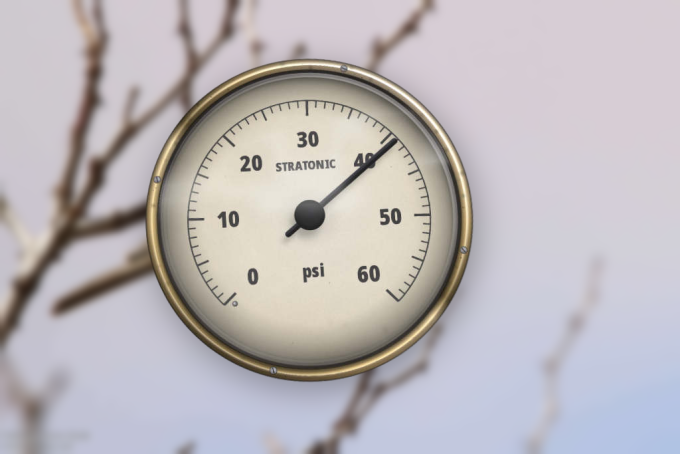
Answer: 41 psi
